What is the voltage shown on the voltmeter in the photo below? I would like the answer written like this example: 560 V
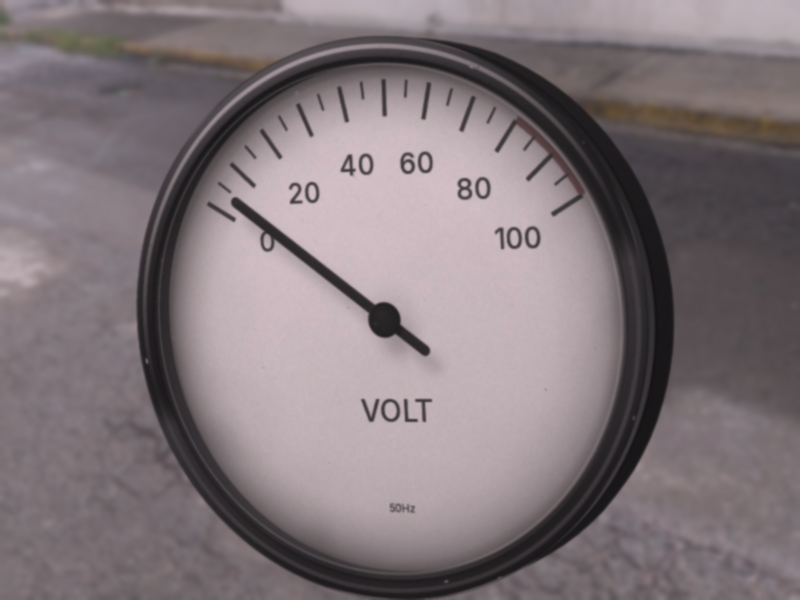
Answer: 5 V
